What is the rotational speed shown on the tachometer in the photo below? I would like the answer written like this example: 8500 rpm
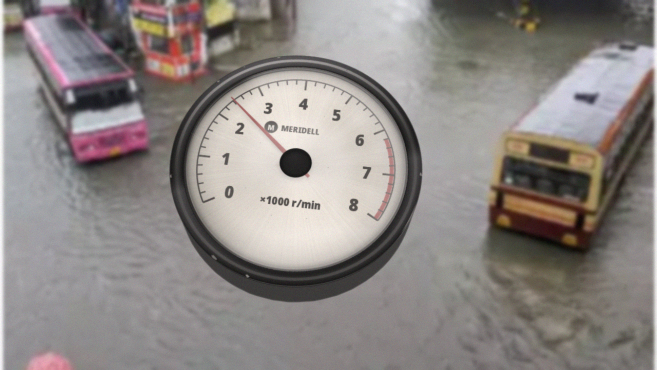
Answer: 2400 rpm
